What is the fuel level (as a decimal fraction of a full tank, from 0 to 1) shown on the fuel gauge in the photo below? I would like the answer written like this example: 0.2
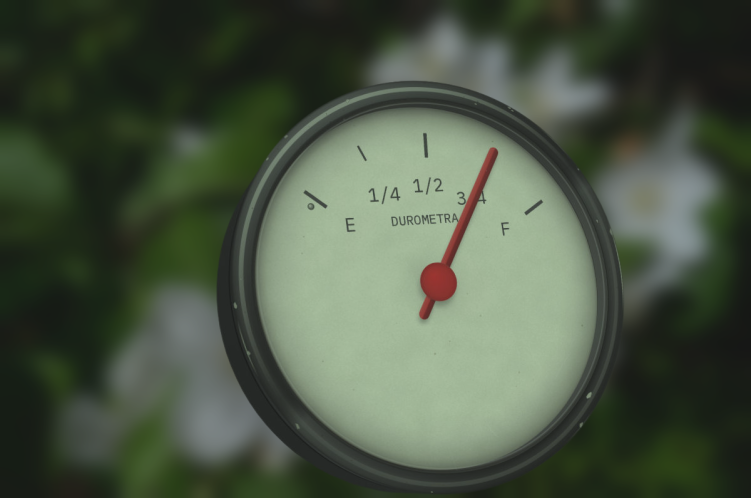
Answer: 0.75
